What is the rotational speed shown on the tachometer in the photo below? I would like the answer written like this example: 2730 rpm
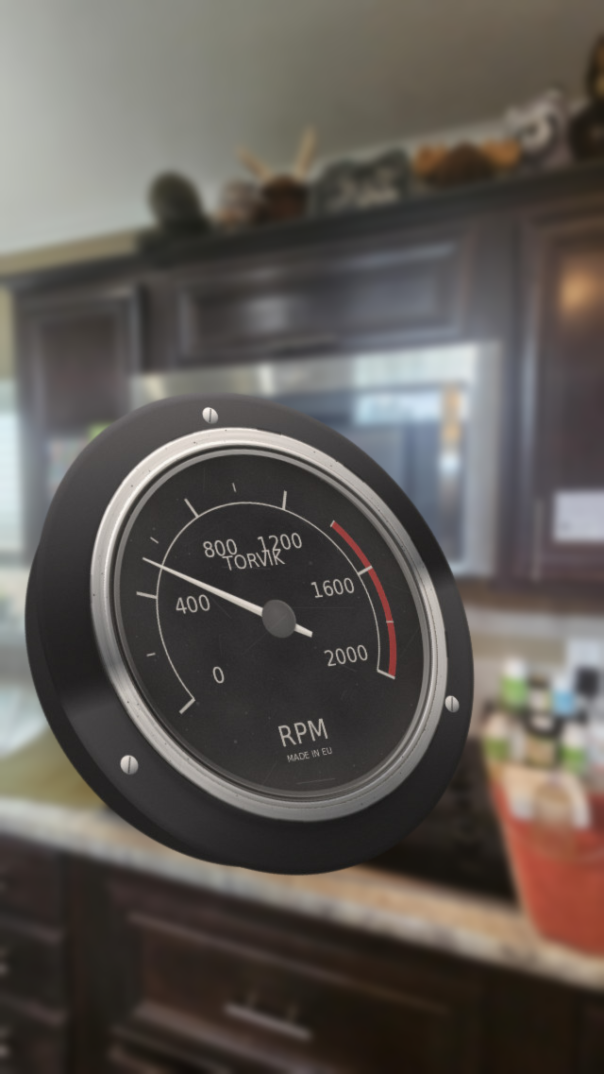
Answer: 500 rpm
